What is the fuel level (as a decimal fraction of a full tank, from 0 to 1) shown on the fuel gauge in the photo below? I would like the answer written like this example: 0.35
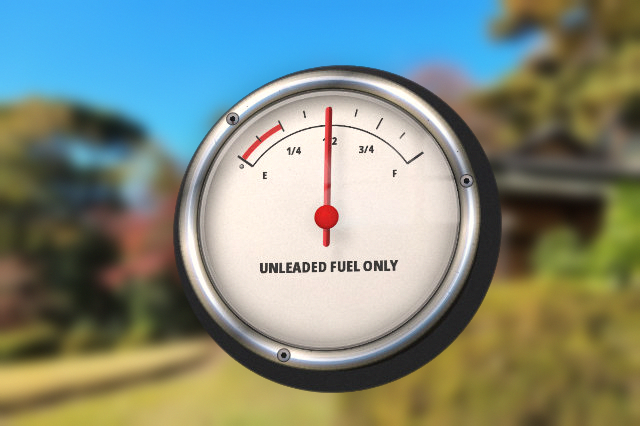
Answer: 0.5
